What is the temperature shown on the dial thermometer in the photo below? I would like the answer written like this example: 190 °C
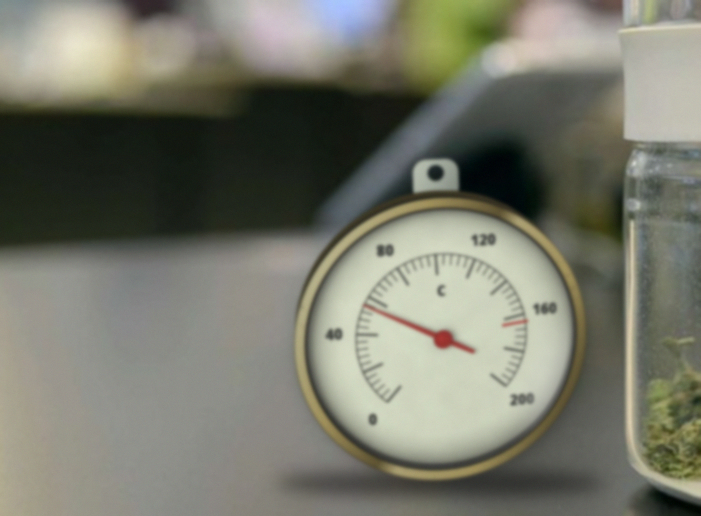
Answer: 56 °C
